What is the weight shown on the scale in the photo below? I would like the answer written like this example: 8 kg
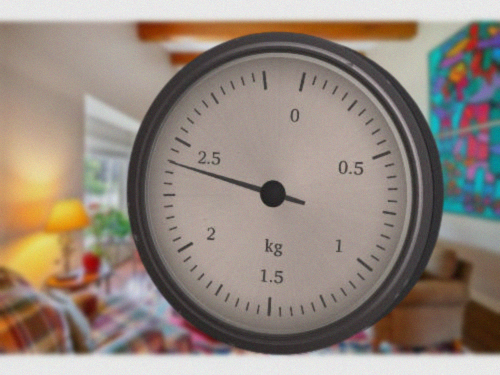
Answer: 2.4 kg
